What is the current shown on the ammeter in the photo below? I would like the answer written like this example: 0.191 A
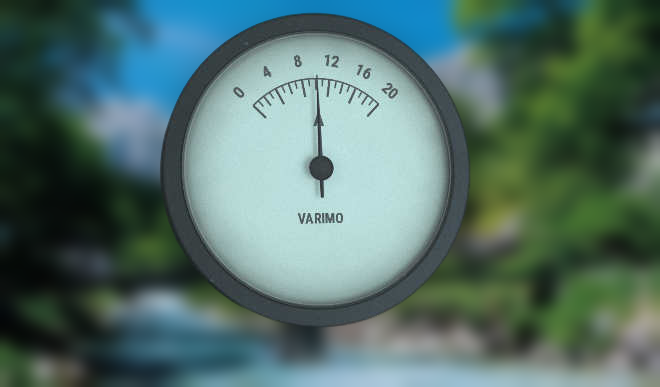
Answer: 10 A
